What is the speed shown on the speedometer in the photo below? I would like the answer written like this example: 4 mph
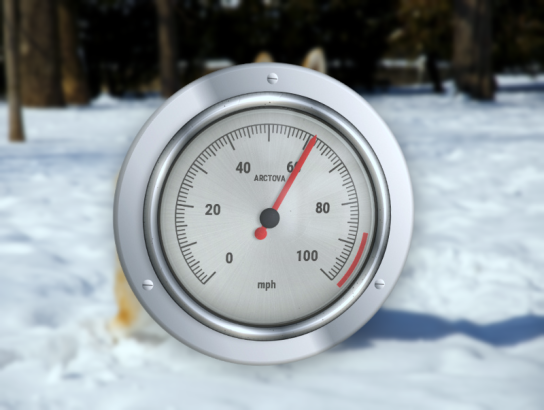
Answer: 61 mph
